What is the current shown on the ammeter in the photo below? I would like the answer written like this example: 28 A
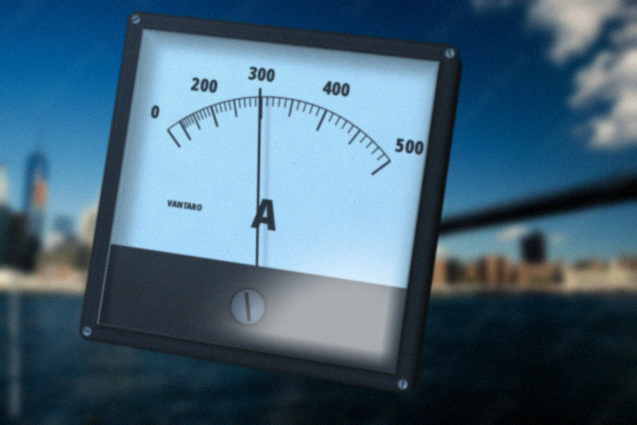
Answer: 300 A
